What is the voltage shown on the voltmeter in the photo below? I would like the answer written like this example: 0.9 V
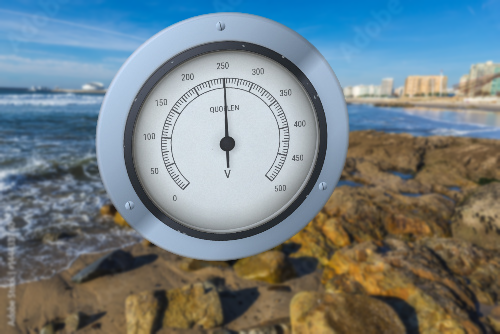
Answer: 250 V
